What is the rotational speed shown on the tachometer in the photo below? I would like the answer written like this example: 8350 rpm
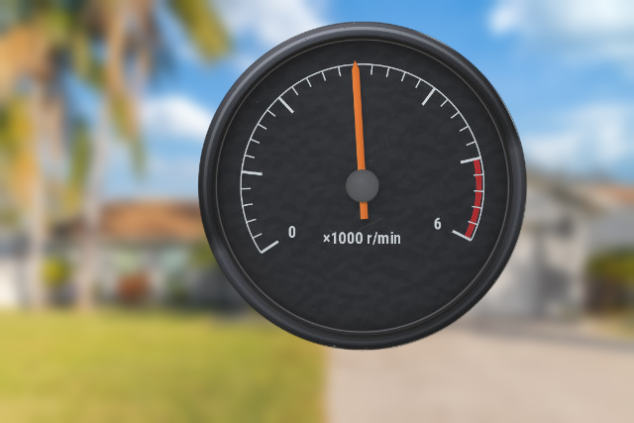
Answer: 3000 rpm
